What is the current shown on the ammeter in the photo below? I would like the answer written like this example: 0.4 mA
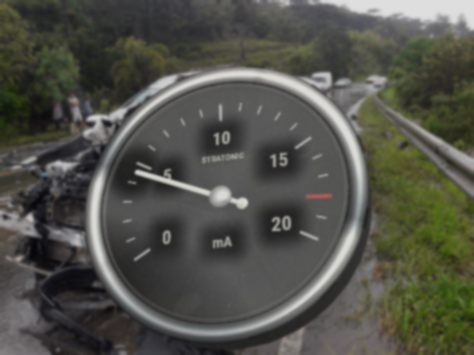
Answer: 4.5 mA
